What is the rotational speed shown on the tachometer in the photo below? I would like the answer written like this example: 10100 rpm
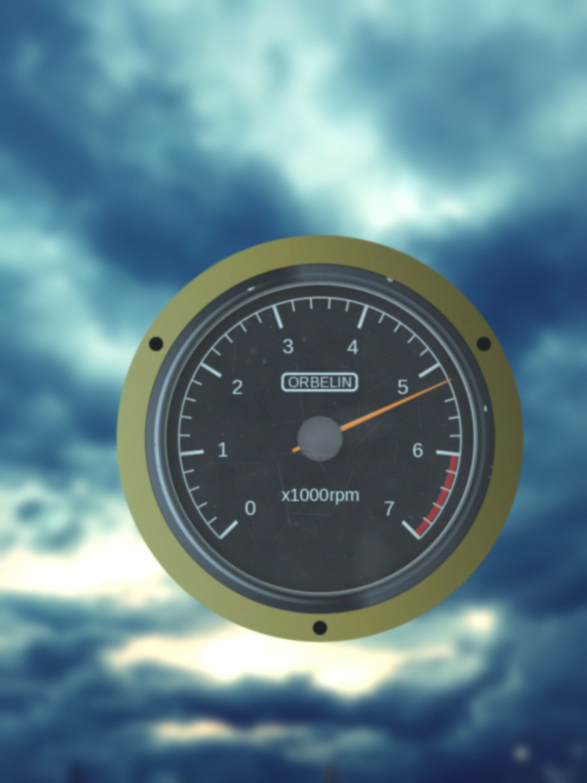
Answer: 5200 rpm
